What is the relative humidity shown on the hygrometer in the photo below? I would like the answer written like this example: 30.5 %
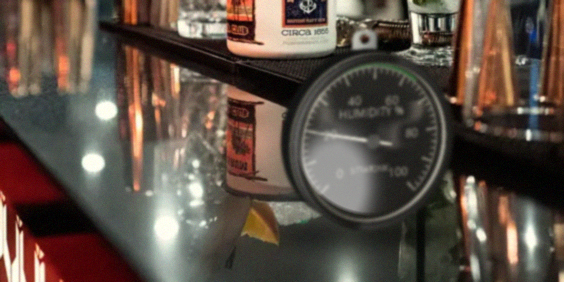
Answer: 20 %
